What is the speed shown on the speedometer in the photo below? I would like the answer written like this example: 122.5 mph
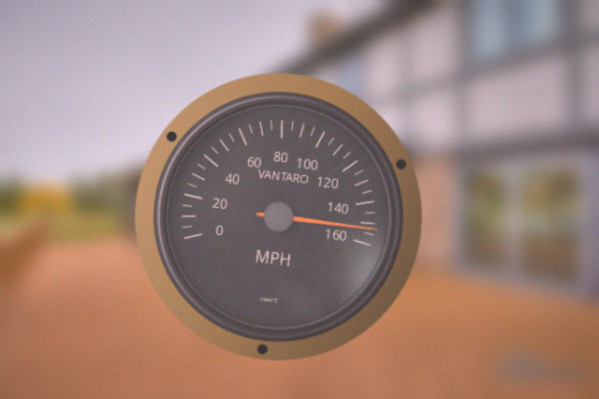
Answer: 152.5 mph
